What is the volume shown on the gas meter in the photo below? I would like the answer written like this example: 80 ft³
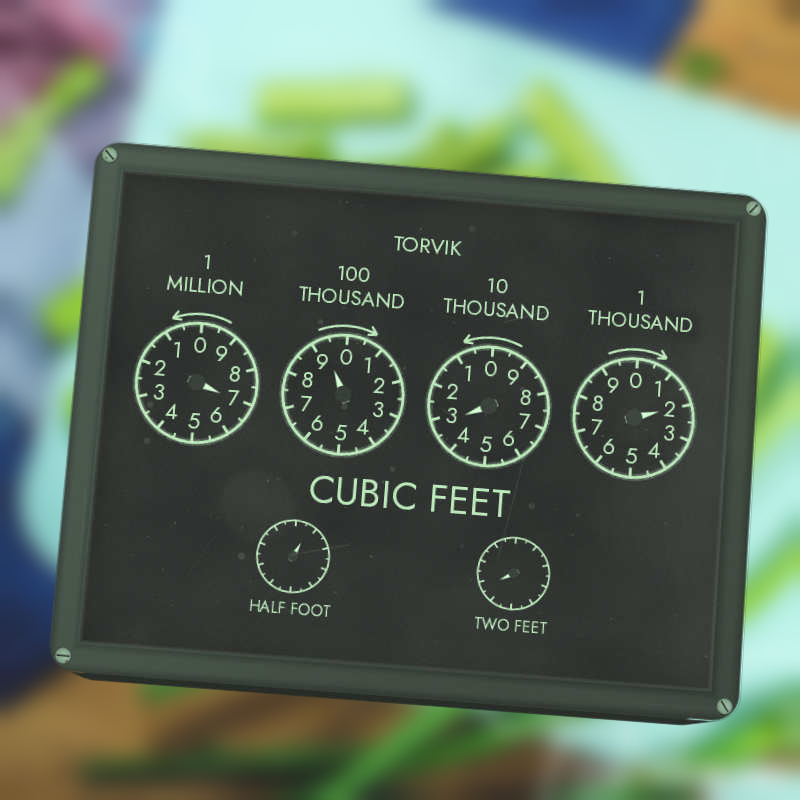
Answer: 693200 ft³
